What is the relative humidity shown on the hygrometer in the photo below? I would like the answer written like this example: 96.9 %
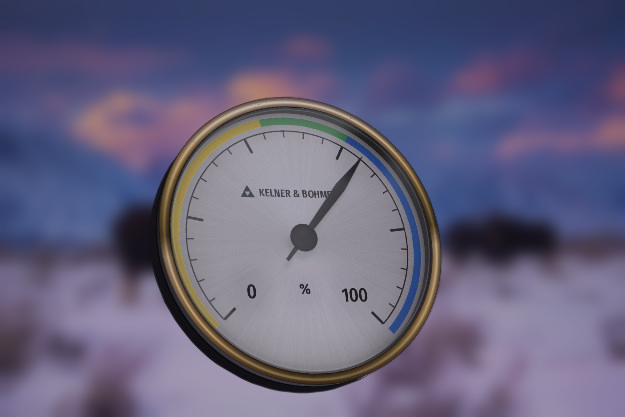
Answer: 64 %
